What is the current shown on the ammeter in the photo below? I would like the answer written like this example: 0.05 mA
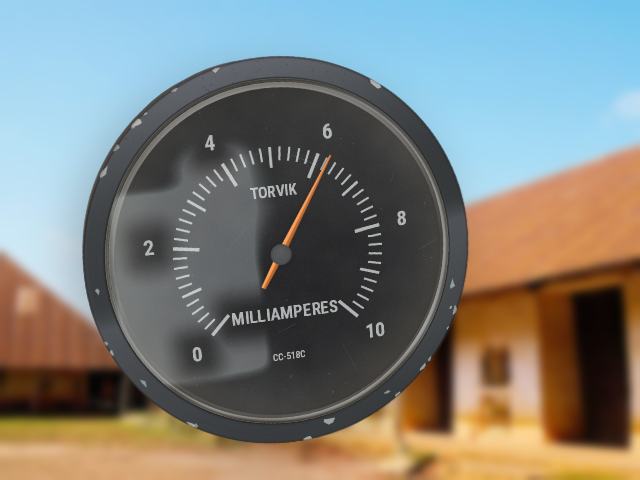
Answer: 6.2 mA
